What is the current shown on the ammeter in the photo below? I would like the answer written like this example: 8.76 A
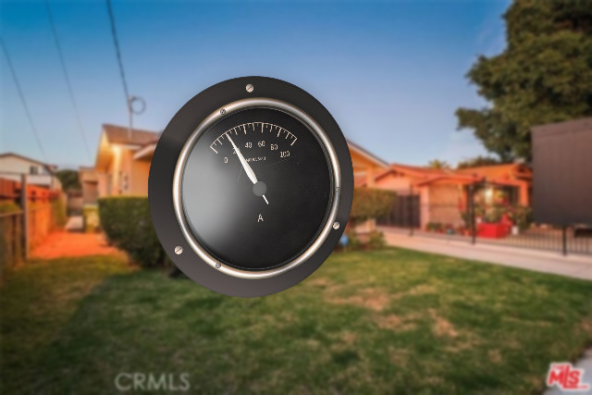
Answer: 20 A
